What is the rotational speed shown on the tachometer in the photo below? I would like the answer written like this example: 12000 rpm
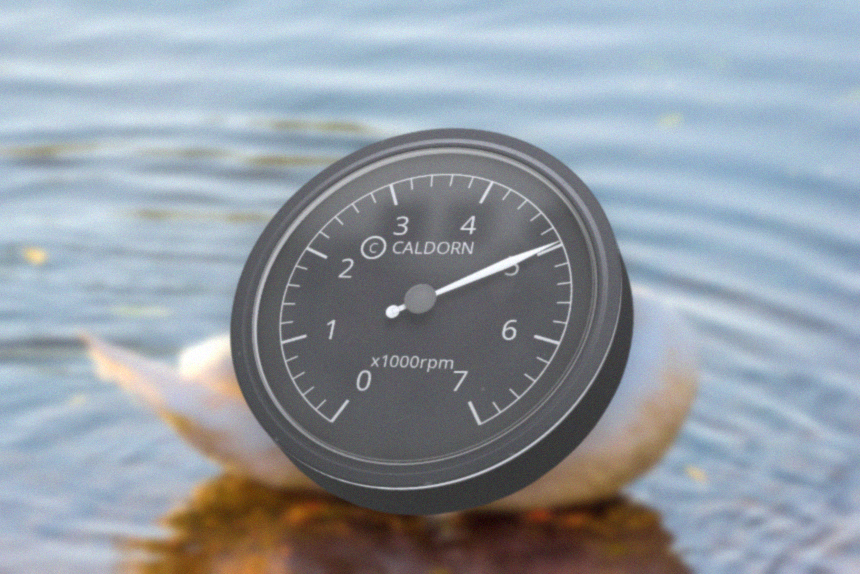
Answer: 5000 rpm
